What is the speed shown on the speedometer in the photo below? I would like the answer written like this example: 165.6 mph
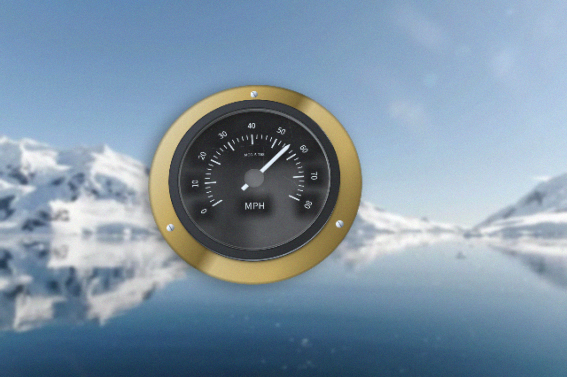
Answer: 56 mph
